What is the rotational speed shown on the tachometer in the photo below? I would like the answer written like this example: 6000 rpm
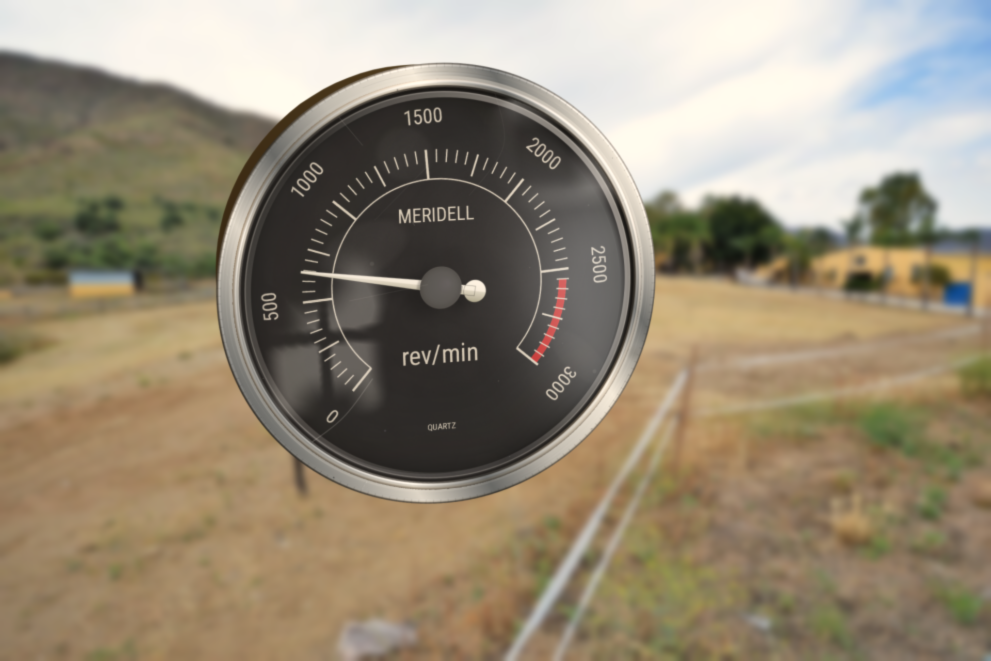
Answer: 650 rpm
